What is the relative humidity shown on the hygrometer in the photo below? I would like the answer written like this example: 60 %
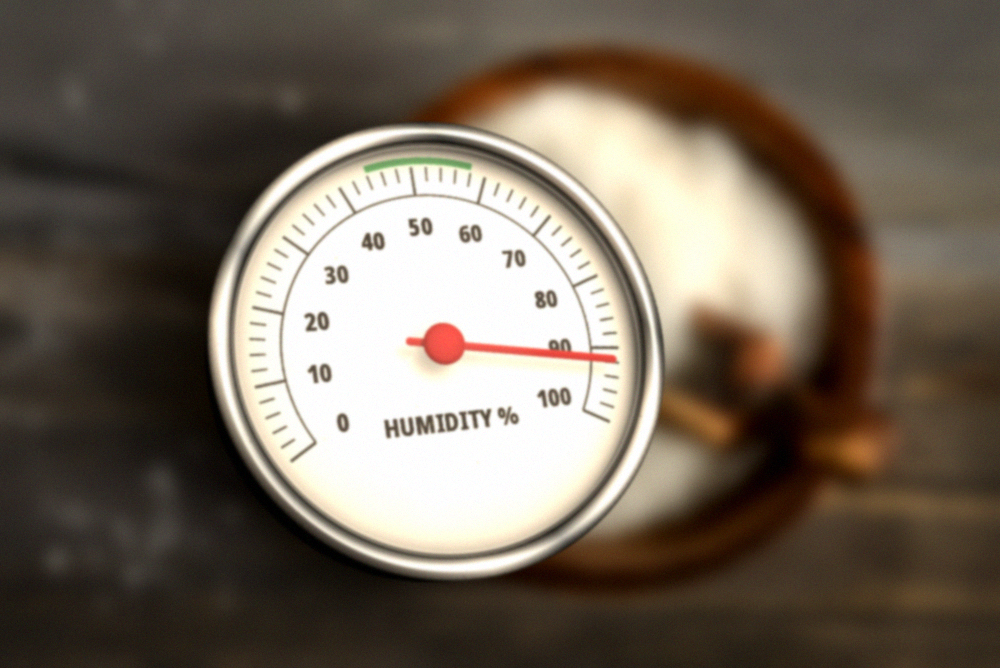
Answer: 92 %
